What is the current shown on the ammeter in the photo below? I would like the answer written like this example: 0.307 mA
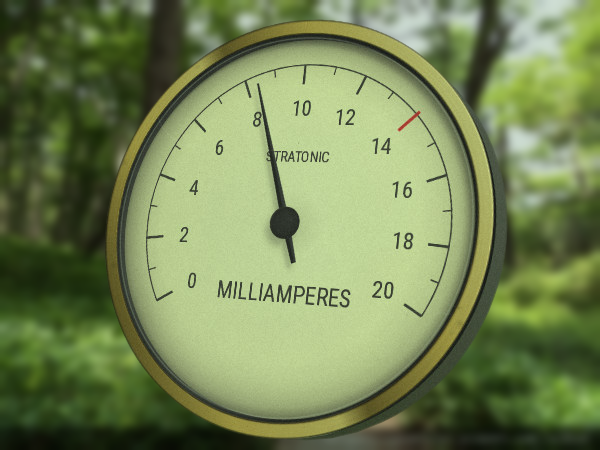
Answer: 8.5 mA
